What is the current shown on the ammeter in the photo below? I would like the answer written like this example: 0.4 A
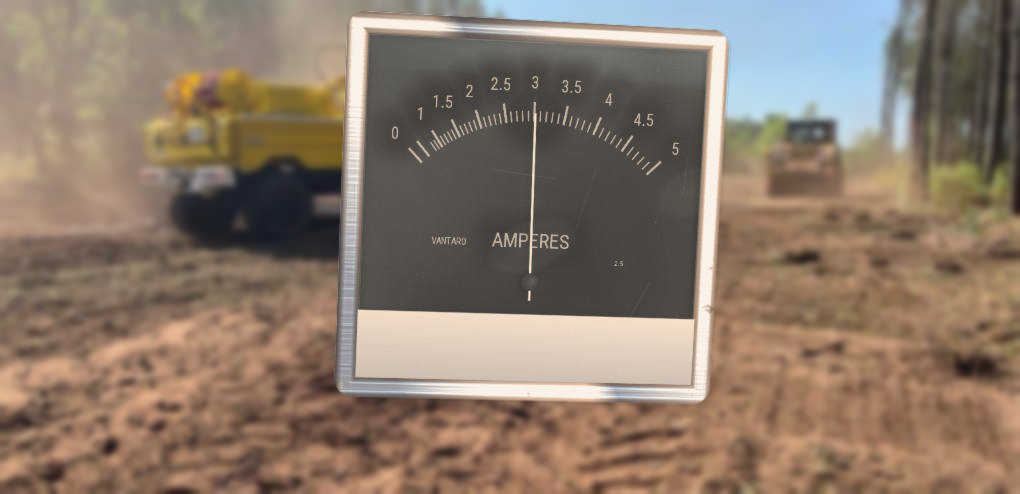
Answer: 3 A
